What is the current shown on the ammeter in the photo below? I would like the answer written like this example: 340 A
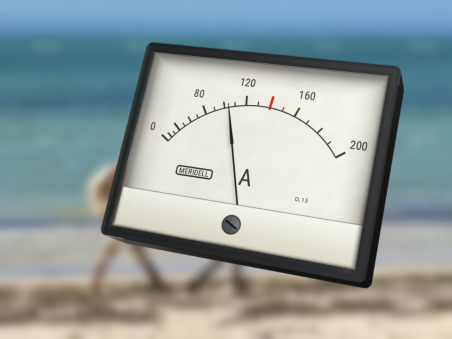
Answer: 105 A
